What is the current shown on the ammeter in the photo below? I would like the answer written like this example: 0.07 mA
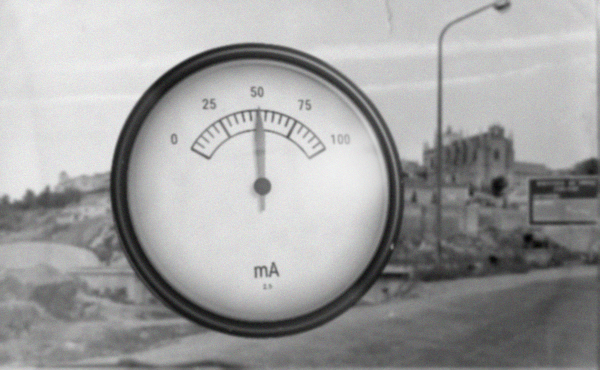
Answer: 50 mA
